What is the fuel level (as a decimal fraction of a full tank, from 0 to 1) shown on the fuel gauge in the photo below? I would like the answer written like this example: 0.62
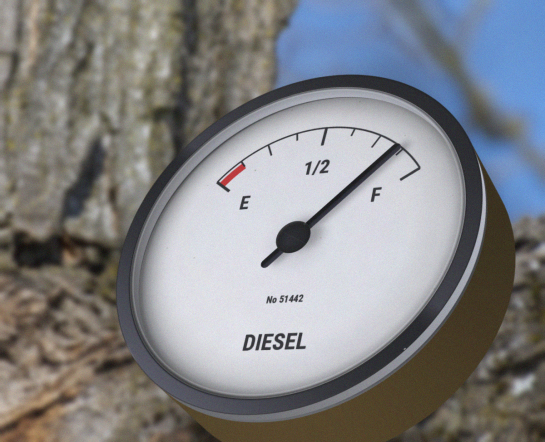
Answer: 0.875
